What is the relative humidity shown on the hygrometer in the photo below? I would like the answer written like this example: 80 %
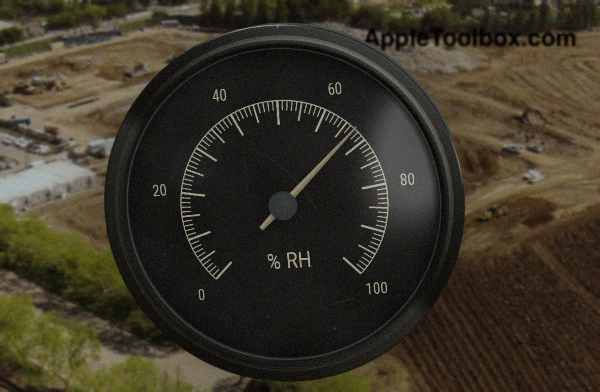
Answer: 67 %
